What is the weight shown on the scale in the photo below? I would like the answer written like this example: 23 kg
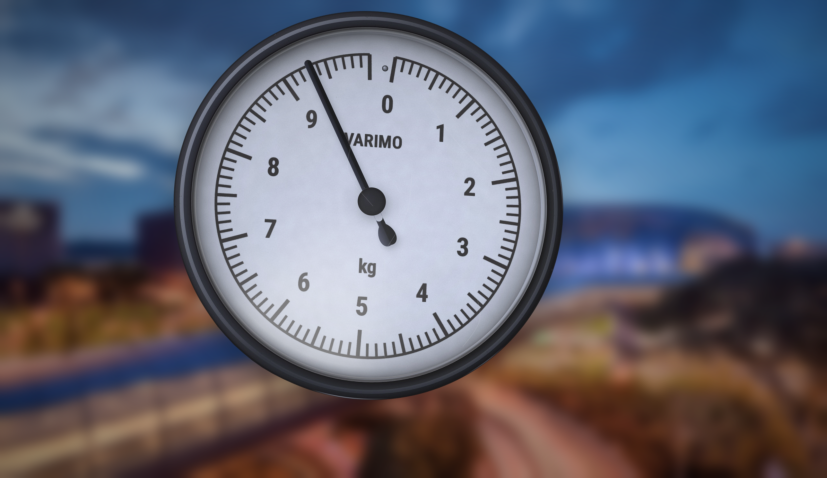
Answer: 9.3 kg
